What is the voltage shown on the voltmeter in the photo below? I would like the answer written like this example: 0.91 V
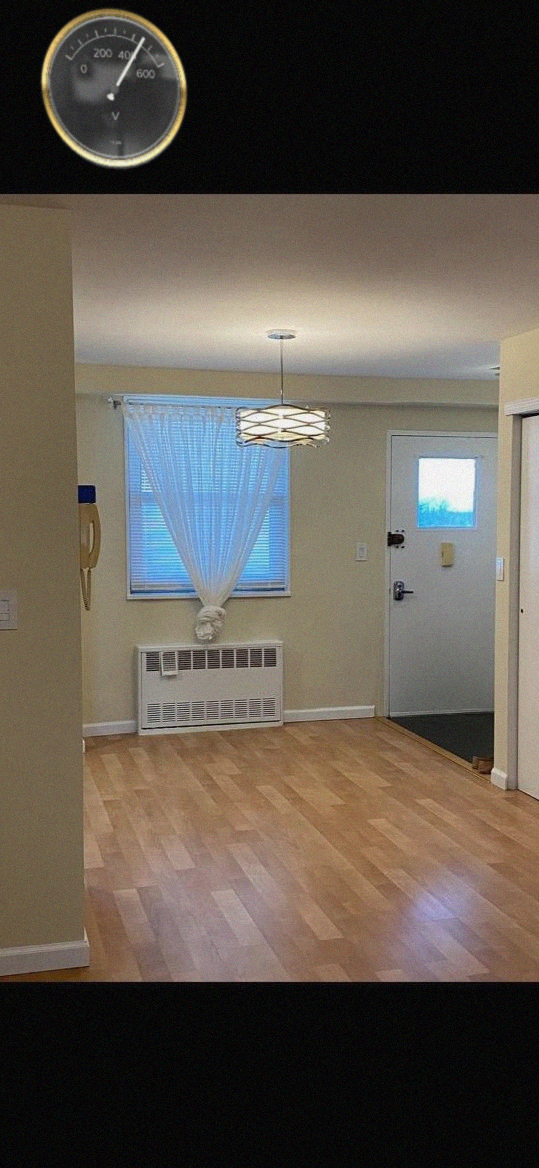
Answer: 450 V
